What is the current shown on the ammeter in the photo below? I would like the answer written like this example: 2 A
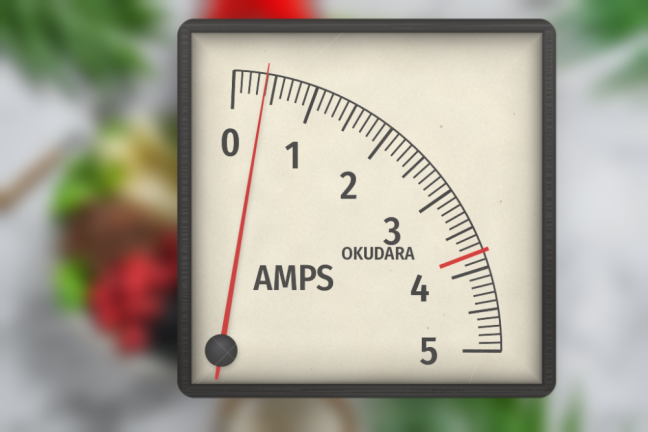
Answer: 0.4 A
